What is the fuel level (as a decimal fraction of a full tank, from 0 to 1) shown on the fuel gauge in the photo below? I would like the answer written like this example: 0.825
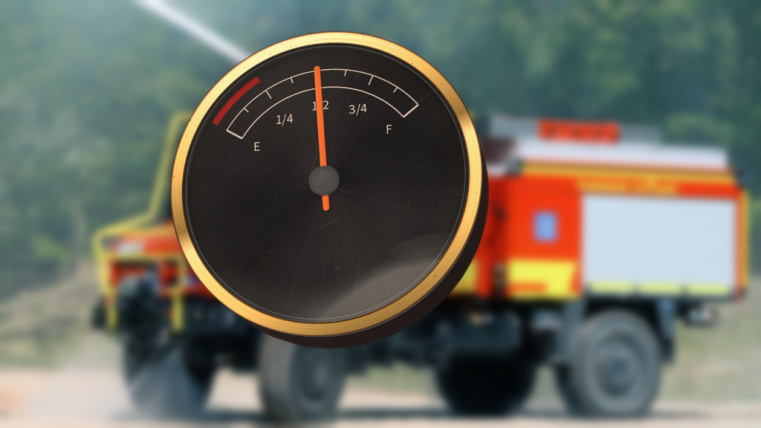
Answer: 0.5
